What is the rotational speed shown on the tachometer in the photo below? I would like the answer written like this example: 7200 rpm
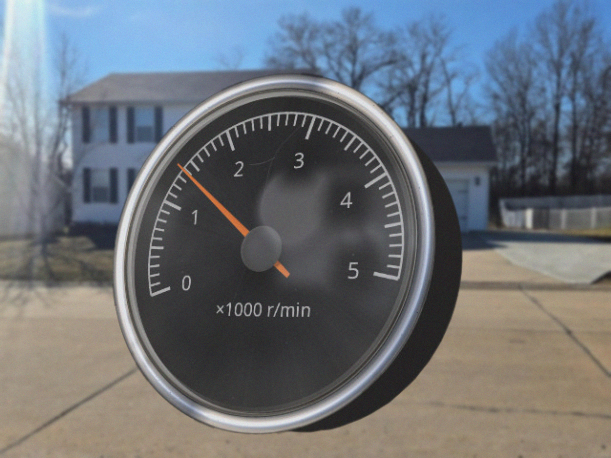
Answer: 1400 rpm
